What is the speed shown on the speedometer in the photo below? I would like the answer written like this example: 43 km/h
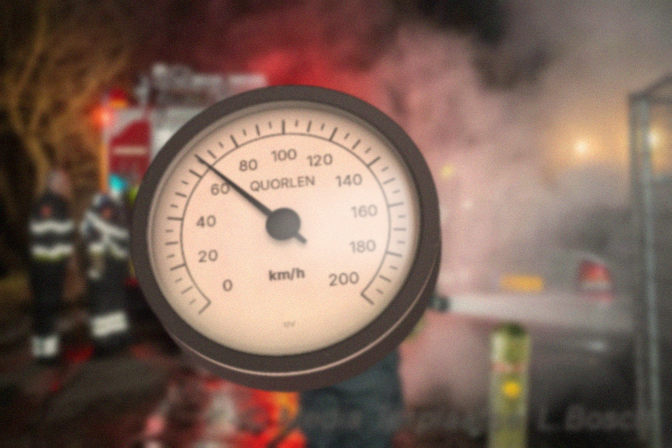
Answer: 65 km/h
